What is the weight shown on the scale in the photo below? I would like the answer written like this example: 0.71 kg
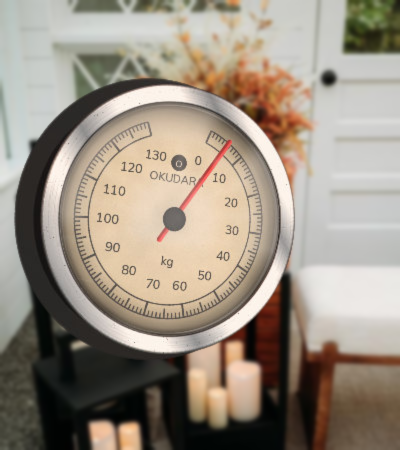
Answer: 5 kg
